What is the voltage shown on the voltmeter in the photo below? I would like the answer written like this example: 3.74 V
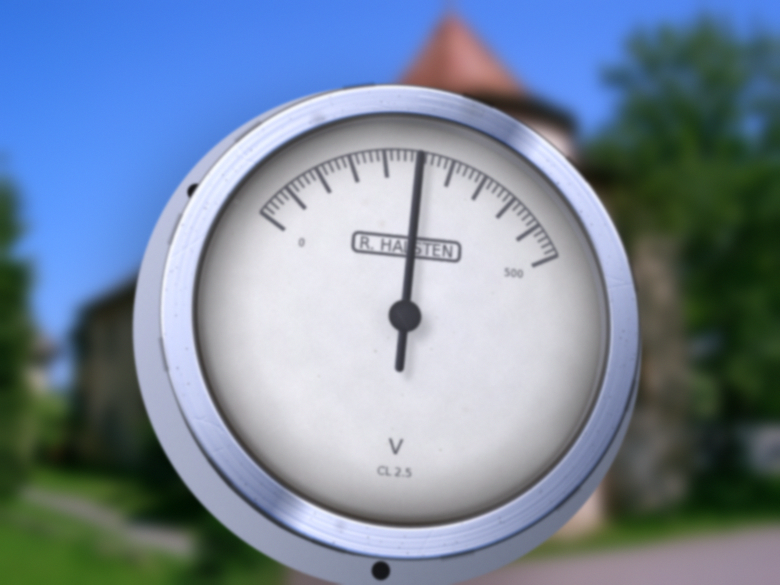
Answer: 250 V
